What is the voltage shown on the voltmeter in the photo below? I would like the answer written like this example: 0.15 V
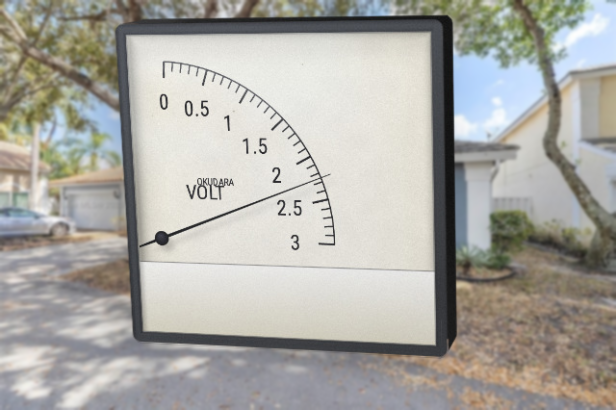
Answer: 2.25 V
